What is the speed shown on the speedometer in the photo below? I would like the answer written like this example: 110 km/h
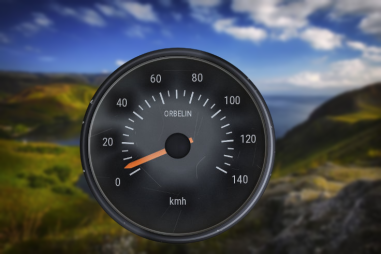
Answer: 5 km/h
